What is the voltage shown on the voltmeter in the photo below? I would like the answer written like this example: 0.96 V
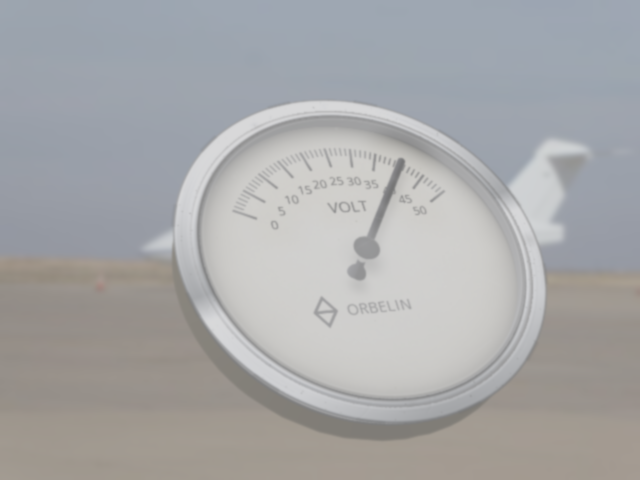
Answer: 40 V
